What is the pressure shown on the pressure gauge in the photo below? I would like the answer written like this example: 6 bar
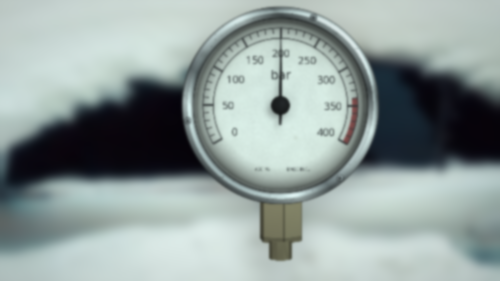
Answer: 200 bar
